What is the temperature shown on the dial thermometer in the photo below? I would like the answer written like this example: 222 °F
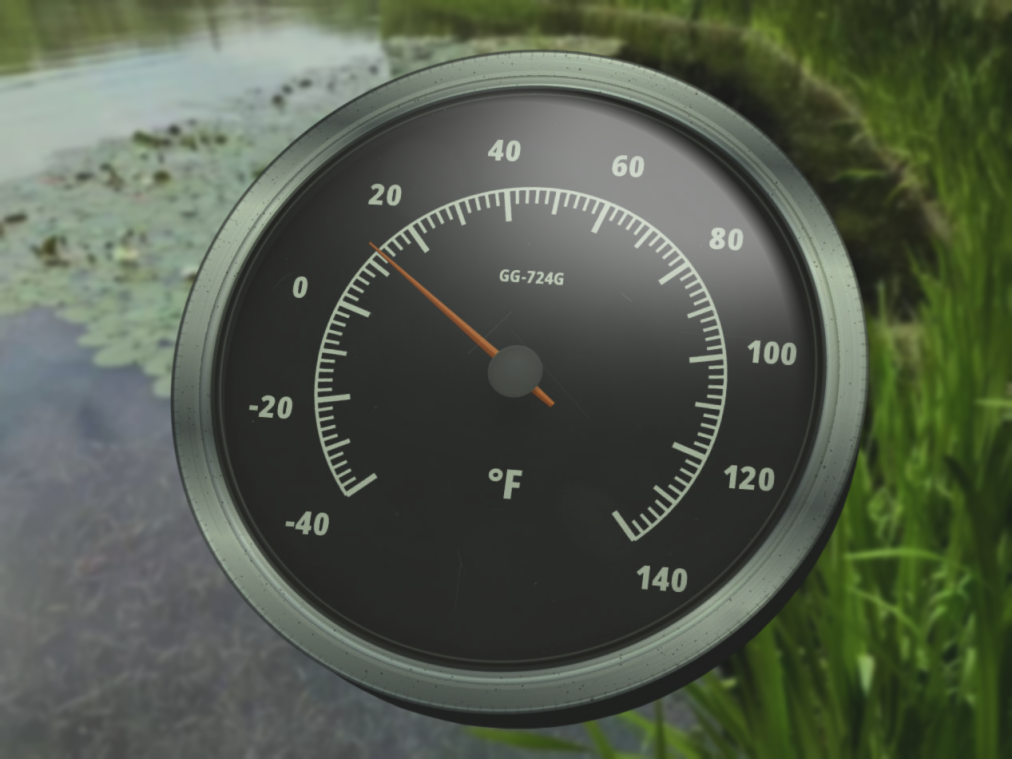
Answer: 12 °F
